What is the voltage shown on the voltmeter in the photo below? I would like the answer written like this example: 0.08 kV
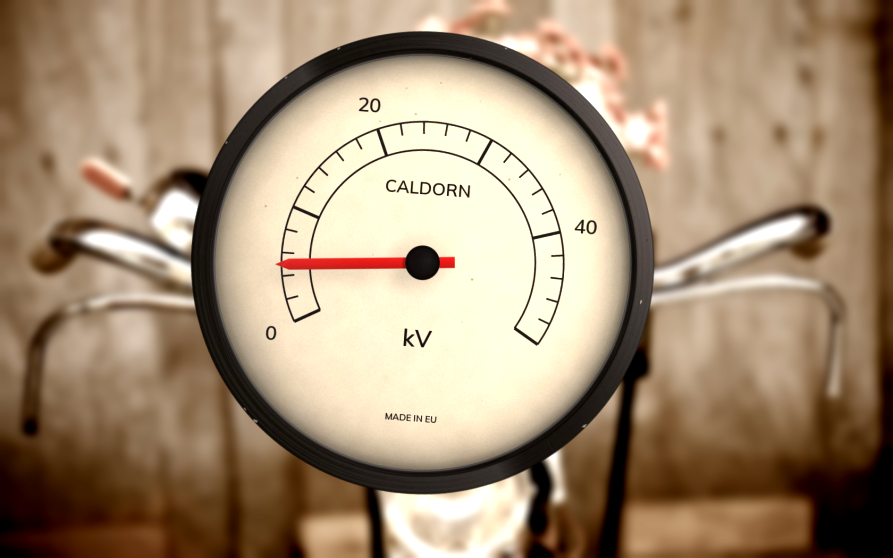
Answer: 5 kV
